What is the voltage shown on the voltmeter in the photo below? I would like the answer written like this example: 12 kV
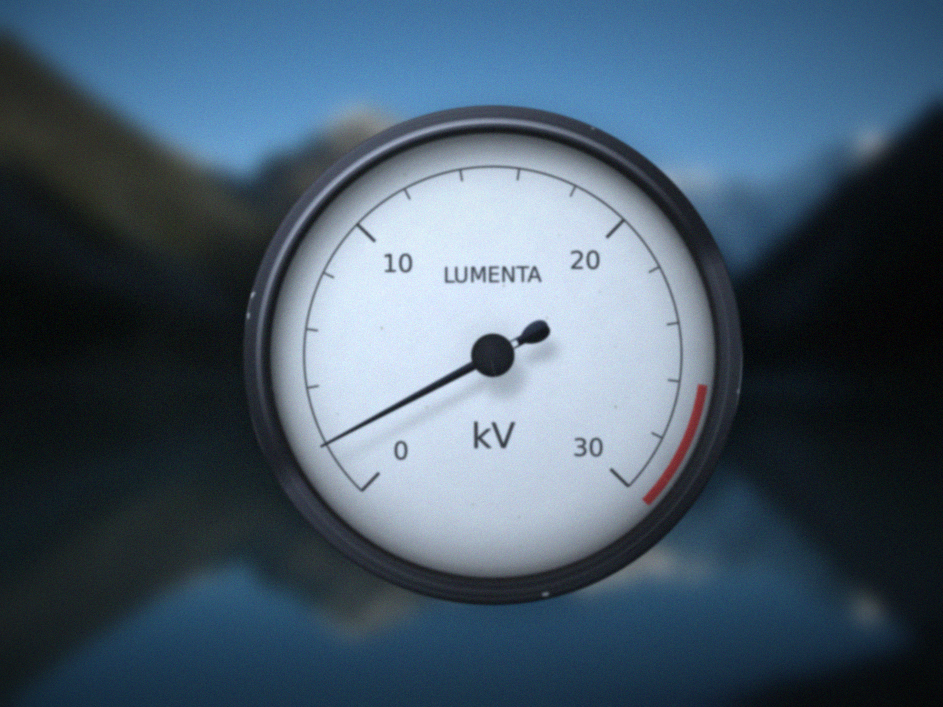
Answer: 2 kV
